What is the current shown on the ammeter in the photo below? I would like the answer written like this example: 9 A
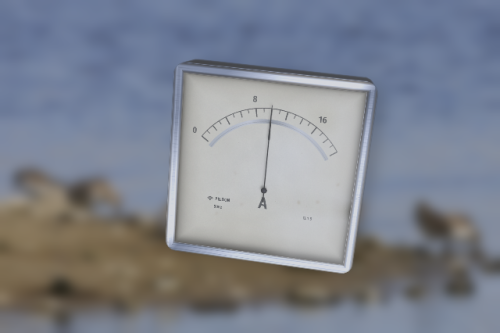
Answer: 10 A
